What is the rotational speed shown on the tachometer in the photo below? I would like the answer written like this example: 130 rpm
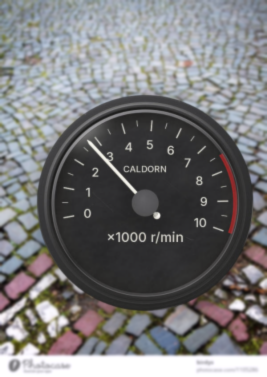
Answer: 2750 rpm
